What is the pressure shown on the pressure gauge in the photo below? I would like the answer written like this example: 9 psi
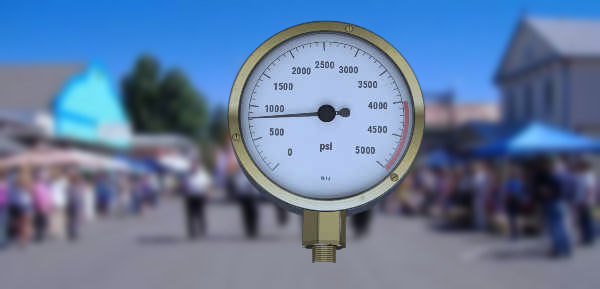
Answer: 800 psi
